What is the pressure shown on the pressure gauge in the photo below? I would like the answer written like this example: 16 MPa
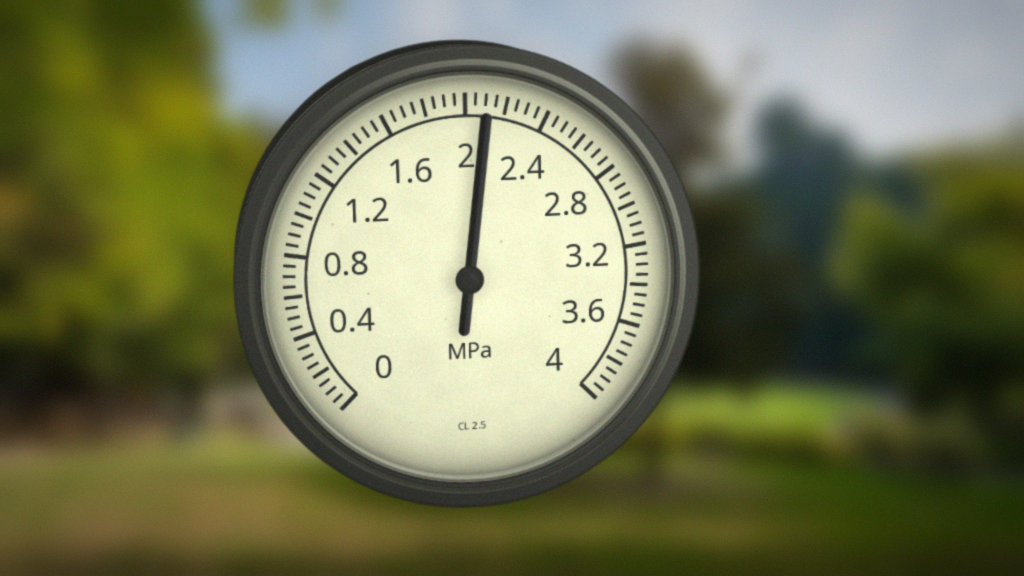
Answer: 2.1 MPa
